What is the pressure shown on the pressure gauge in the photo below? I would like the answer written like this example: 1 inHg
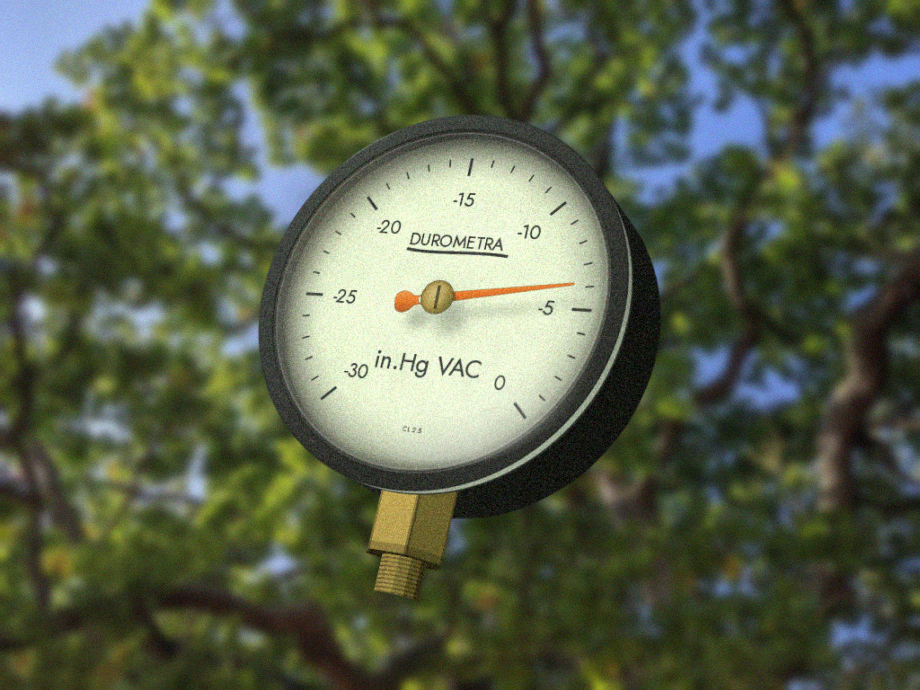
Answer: -6 inHg
